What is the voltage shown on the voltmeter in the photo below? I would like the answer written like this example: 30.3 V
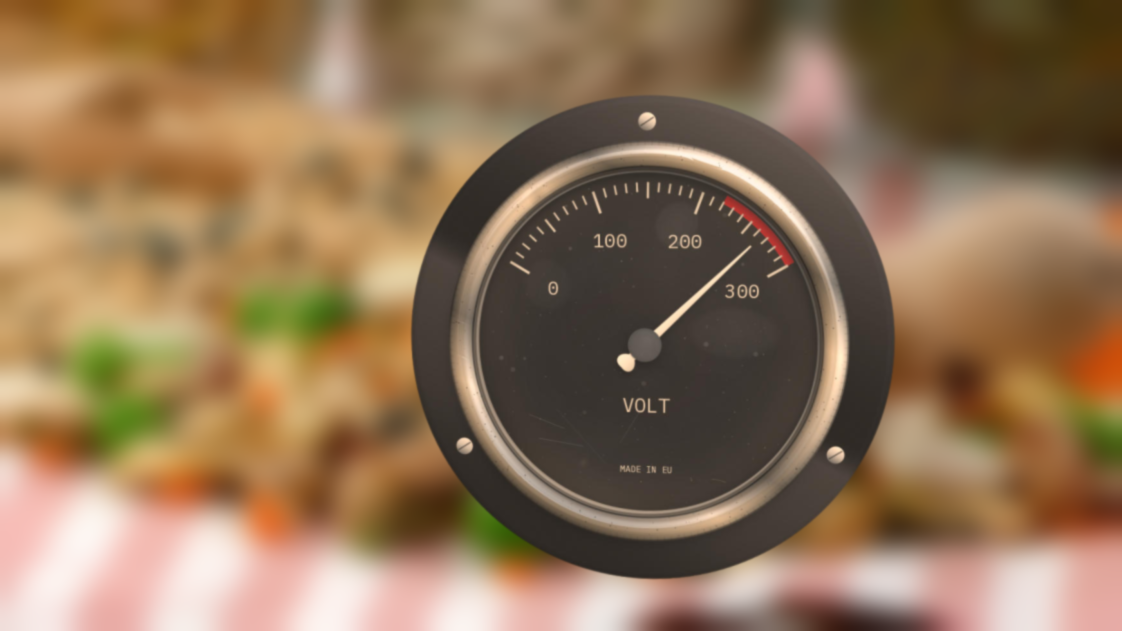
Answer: 265 V
